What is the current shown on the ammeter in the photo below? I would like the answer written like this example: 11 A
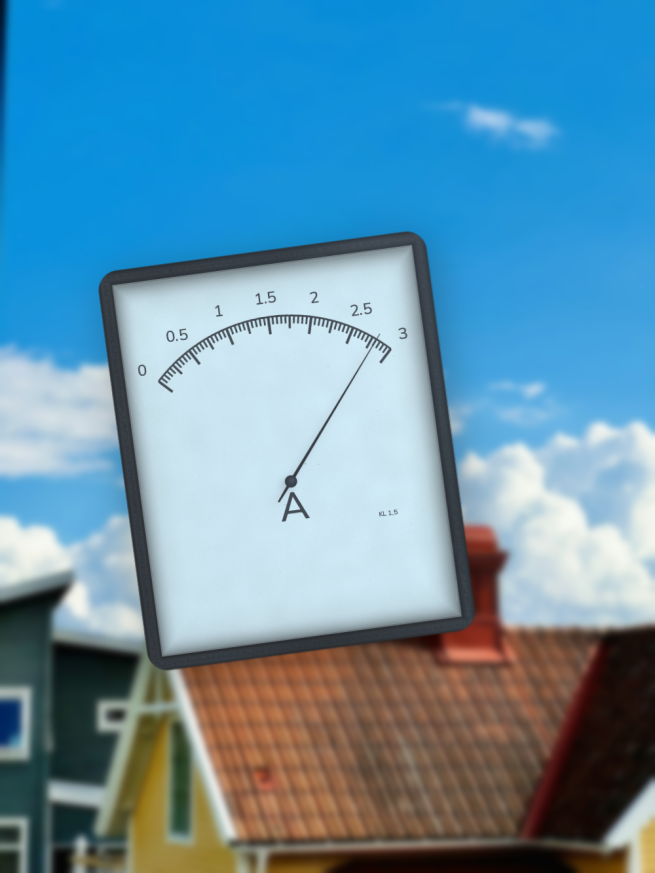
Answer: 2.8 A
